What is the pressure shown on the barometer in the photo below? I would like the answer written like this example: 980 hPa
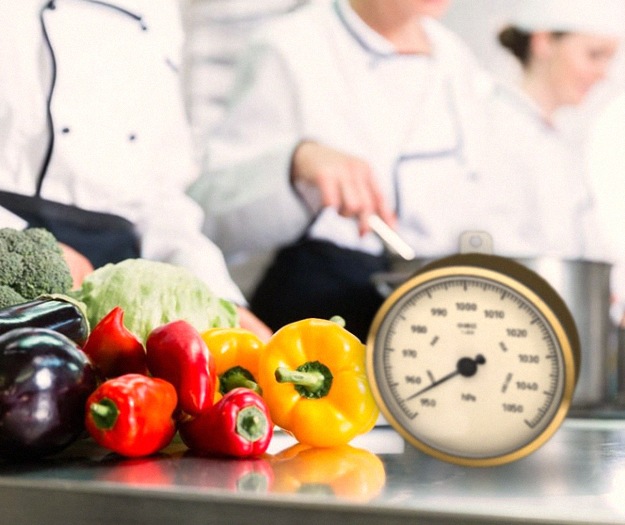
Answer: 955 hPa
